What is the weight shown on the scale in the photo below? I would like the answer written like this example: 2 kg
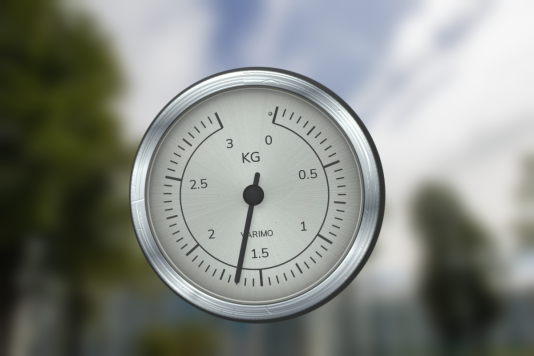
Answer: 1.65 kg
